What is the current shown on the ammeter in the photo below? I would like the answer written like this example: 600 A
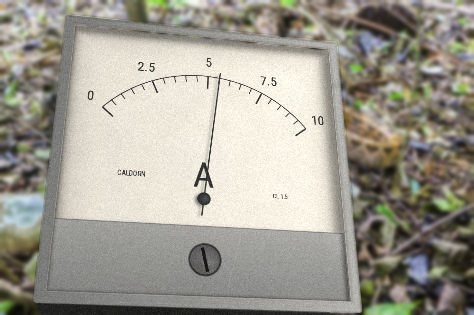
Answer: 5.5 A
